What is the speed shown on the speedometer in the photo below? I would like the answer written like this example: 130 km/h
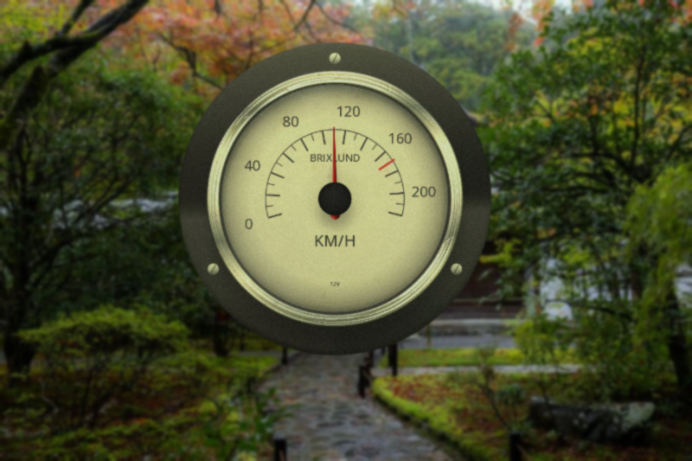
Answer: 110 km/h
